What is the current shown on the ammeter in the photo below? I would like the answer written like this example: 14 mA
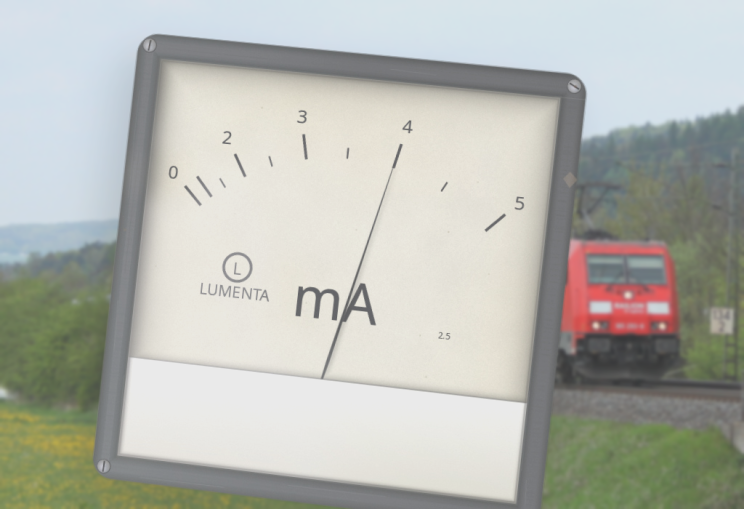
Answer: 4 mA
